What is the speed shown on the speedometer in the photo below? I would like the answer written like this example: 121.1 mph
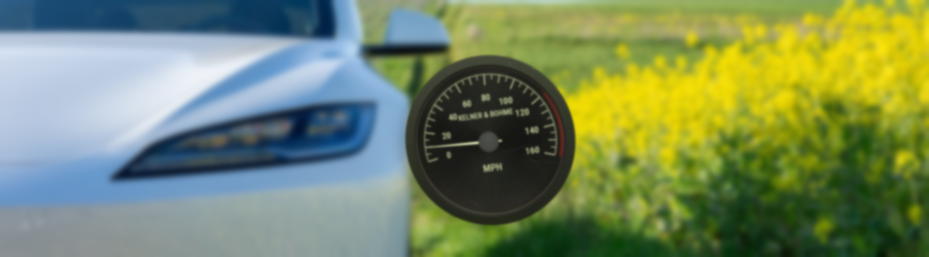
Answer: 10 mph
